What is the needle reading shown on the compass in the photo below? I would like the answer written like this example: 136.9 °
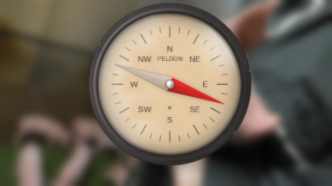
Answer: 110 °
